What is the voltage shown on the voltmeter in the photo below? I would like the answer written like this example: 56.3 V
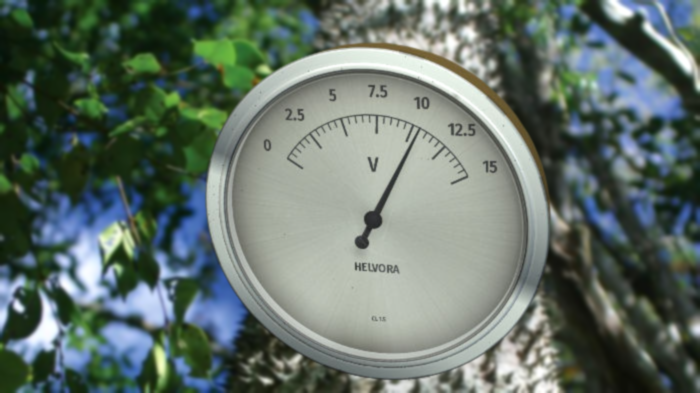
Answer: 10.5 V
